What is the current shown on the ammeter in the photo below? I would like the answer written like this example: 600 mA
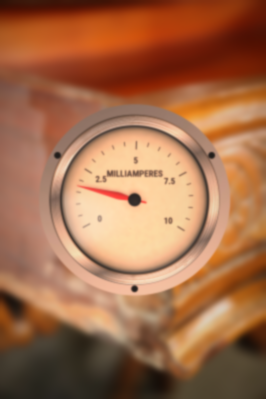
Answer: 1.75 mA
